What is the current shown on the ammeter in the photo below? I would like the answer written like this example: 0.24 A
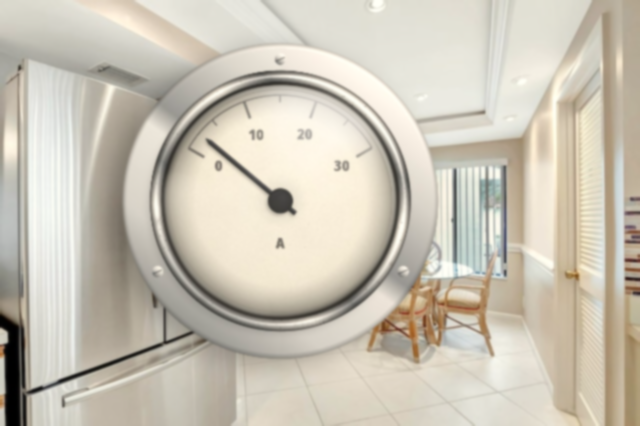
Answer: 2.5 A
